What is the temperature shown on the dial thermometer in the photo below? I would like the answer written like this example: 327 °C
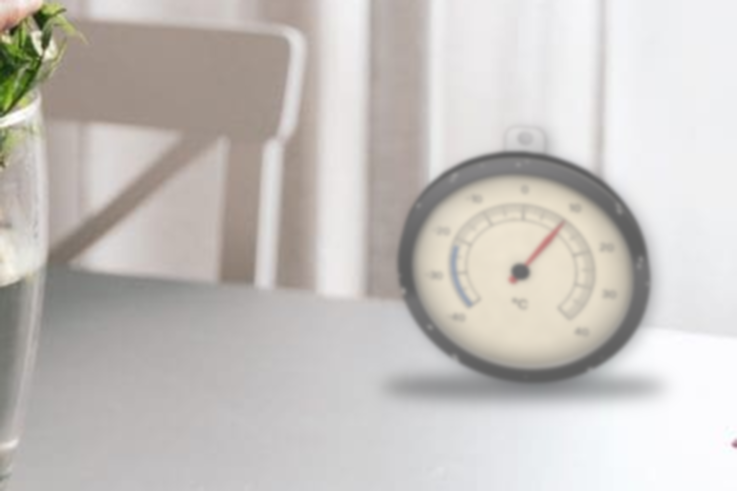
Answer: 10 °C
